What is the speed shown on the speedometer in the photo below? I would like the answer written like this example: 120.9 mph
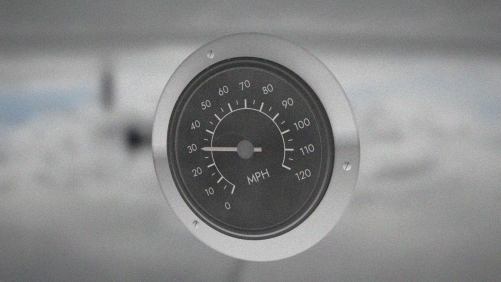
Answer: 30 mph
